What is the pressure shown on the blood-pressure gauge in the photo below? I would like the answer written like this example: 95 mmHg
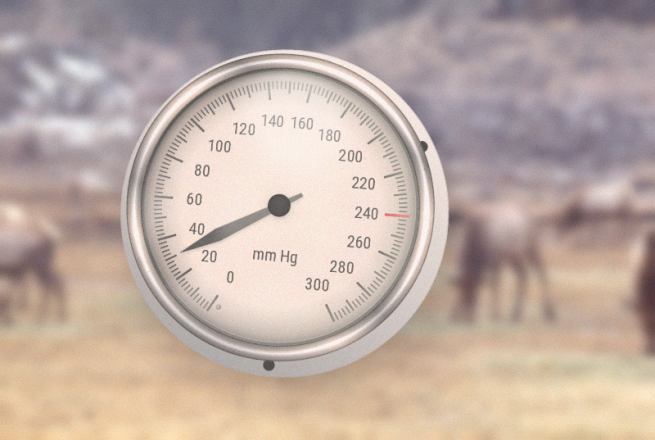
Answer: 30 mmHg
